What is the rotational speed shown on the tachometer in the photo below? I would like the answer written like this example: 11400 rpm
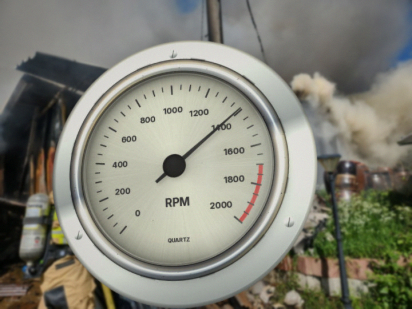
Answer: 1400 rpm
